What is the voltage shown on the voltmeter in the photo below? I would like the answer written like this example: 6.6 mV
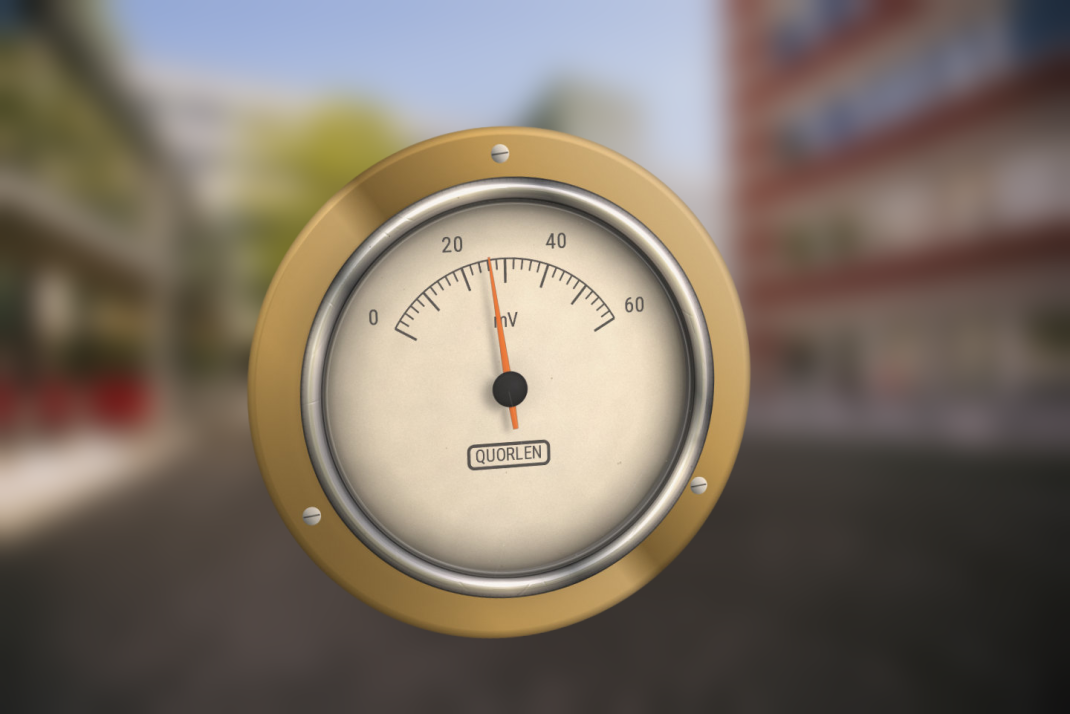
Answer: 26 mV
